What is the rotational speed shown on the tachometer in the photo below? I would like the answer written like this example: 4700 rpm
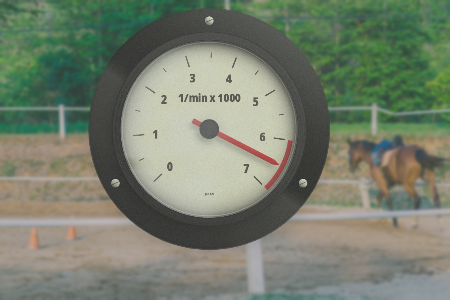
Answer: 6500 rpm
